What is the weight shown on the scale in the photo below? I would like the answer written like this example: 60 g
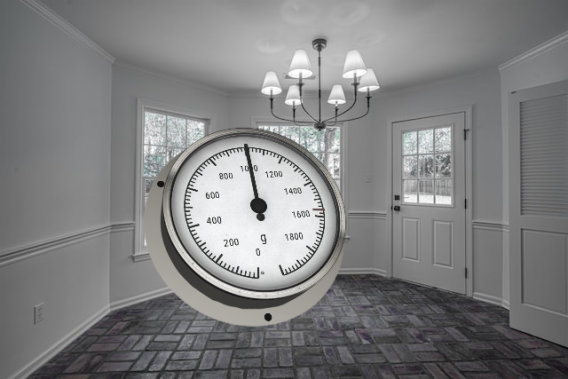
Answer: 1000 g
